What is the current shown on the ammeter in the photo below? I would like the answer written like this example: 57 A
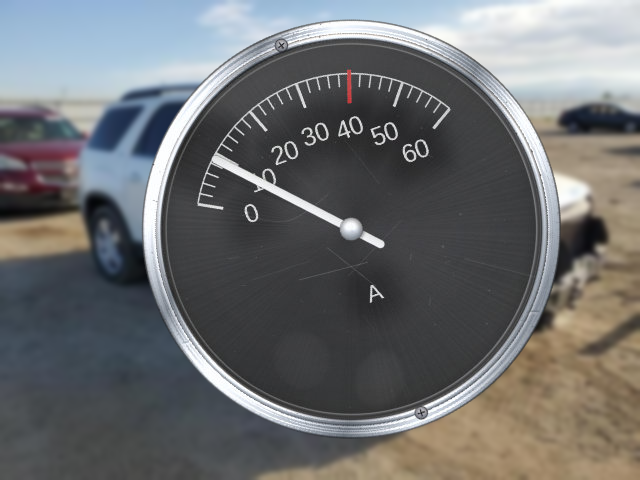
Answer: 9 A
